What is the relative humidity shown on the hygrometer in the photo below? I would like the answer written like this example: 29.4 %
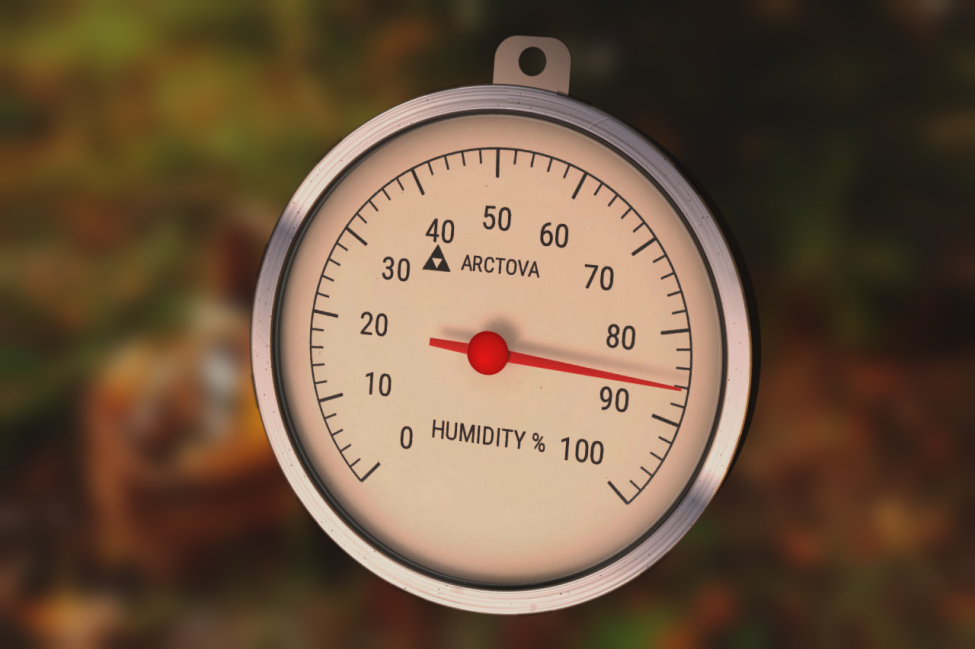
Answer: 86 %
